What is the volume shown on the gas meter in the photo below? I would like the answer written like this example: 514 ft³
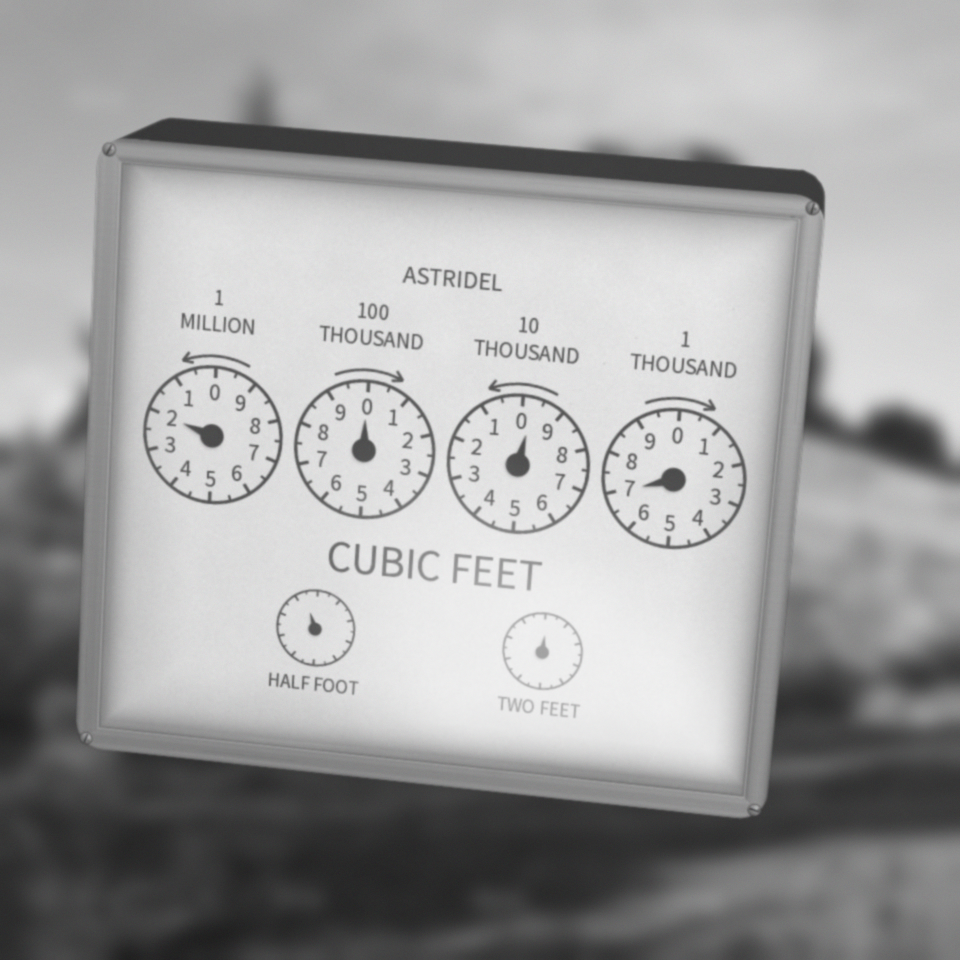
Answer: 199700 ft³
